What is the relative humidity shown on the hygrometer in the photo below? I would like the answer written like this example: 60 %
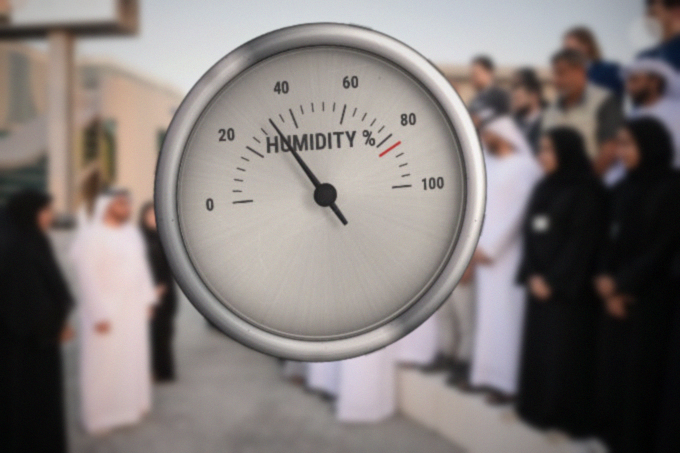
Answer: 32 %
